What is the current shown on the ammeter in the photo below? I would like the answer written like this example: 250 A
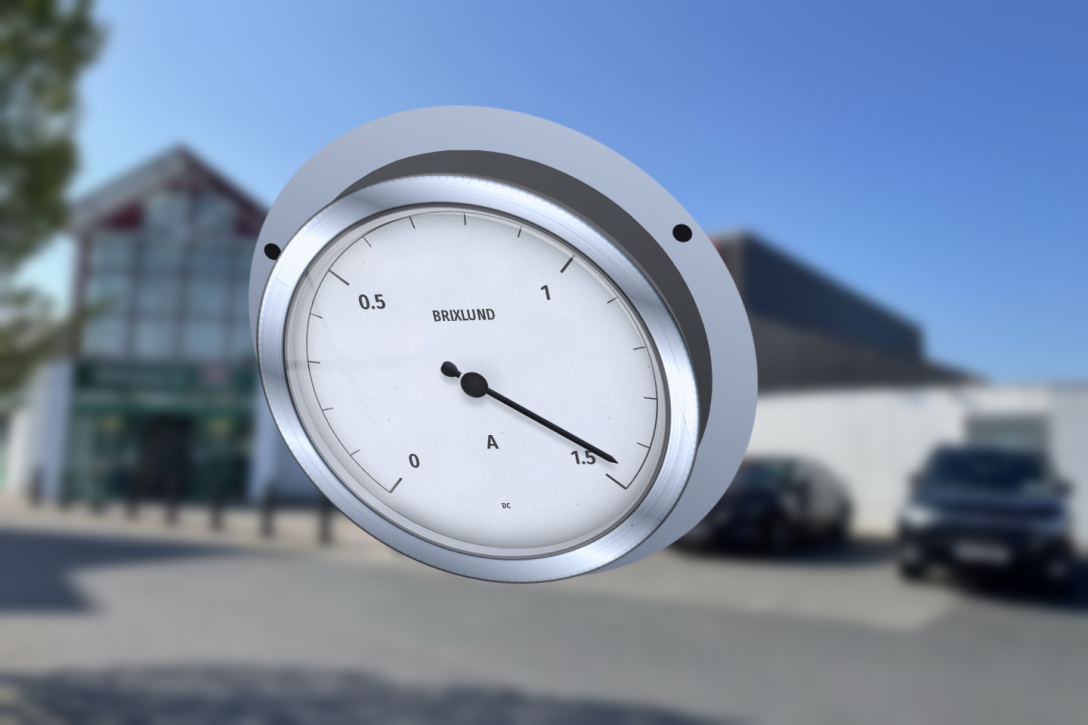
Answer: 1.45 A
